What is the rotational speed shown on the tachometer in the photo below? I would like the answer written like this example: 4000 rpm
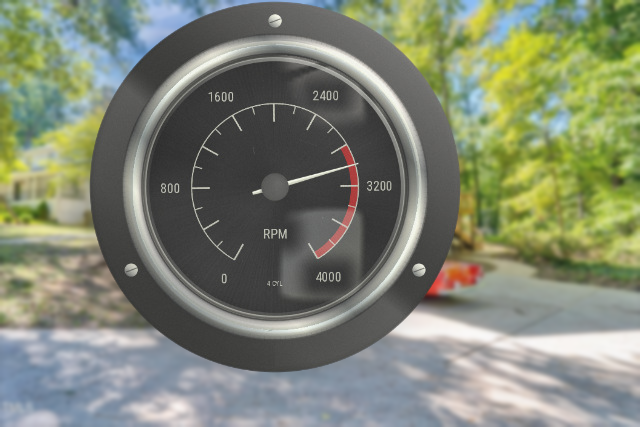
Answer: 3000 rpm
